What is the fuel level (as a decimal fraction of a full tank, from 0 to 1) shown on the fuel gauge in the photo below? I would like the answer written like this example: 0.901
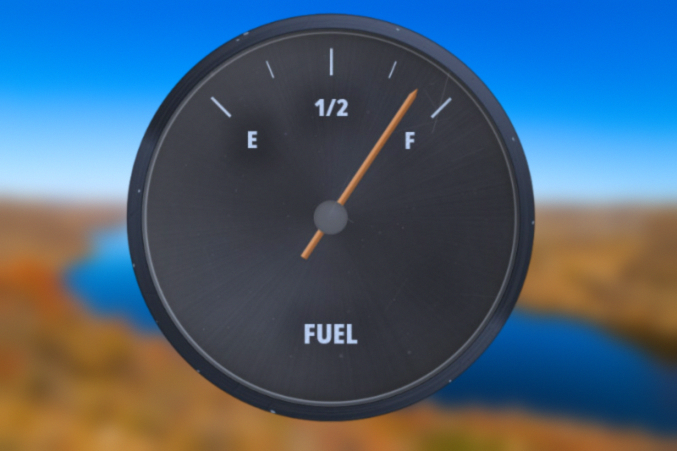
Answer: 0.875
